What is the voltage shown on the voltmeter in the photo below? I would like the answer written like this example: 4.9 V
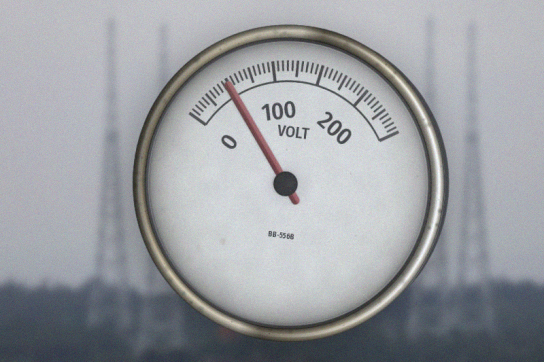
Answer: 50 V
